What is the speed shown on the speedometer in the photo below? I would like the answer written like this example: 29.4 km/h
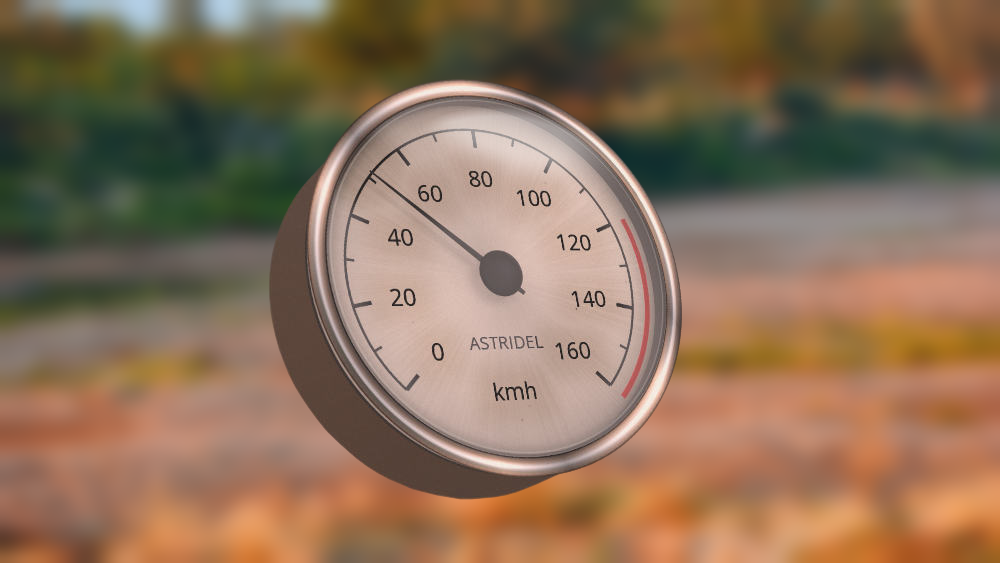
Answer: 50 km/h
